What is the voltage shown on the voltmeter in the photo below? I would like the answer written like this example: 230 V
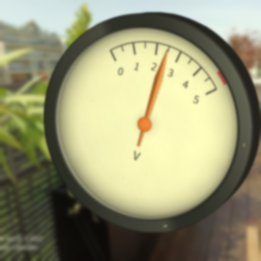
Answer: 2.5 V
